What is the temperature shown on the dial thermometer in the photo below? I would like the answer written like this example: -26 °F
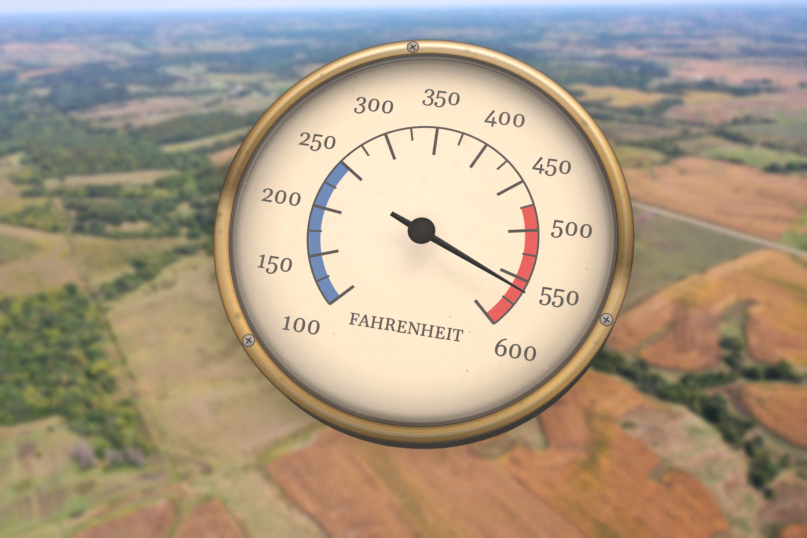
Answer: 562.5 °F
